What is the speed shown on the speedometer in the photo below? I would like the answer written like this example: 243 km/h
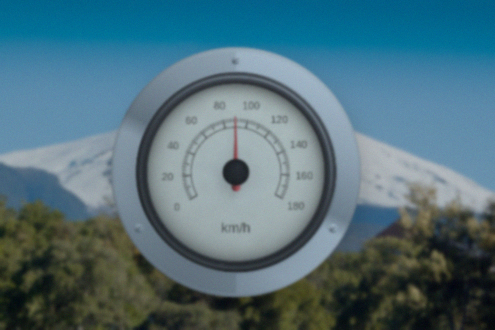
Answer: 90 km/h
